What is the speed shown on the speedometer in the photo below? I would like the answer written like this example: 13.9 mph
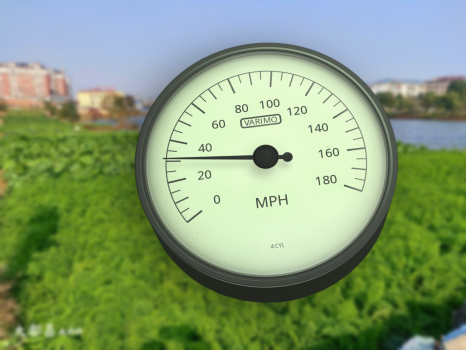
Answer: 30 mph
